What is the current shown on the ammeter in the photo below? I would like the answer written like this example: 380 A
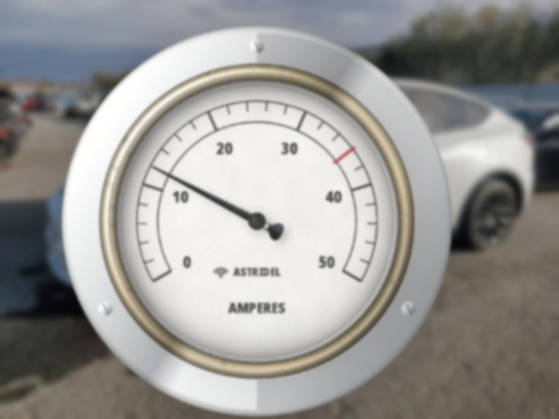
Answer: 12 A
